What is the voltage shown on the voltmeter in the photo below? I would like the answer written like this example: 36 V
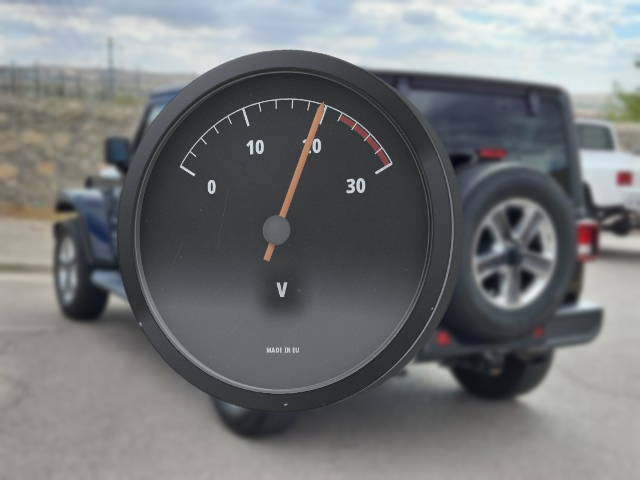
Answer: 20 V
